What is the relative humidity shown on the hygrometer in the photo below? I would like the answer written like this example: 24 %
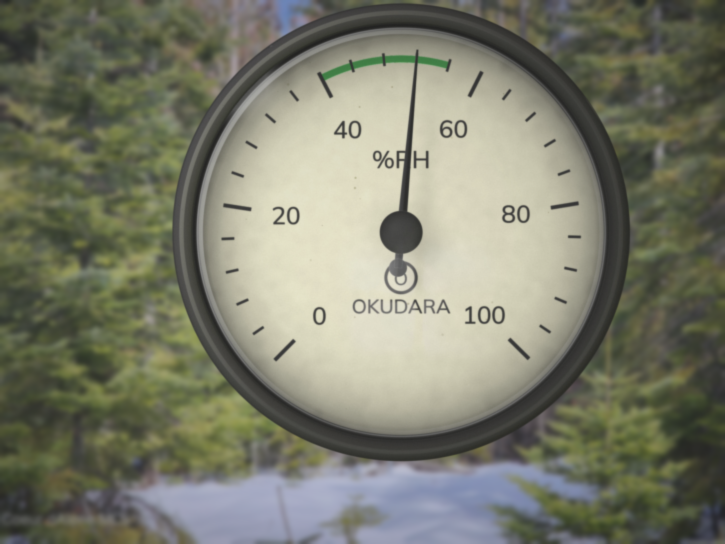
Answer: 52 %
